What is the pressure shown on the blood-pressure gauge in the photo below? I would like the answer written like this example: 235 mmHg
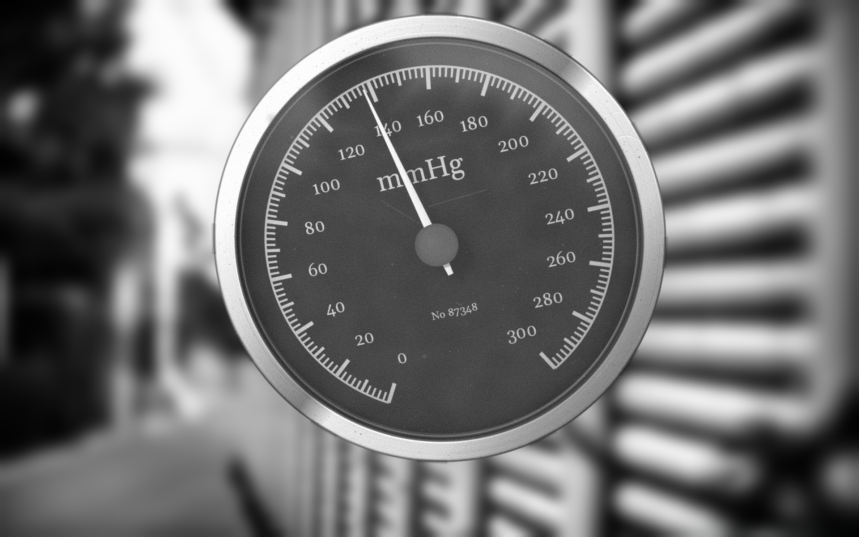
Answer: 138 mmHg
